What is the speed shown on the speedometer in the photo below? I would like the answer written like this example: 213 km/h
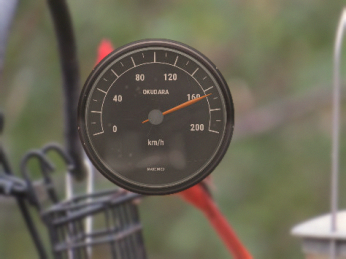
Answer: 165 km/h
